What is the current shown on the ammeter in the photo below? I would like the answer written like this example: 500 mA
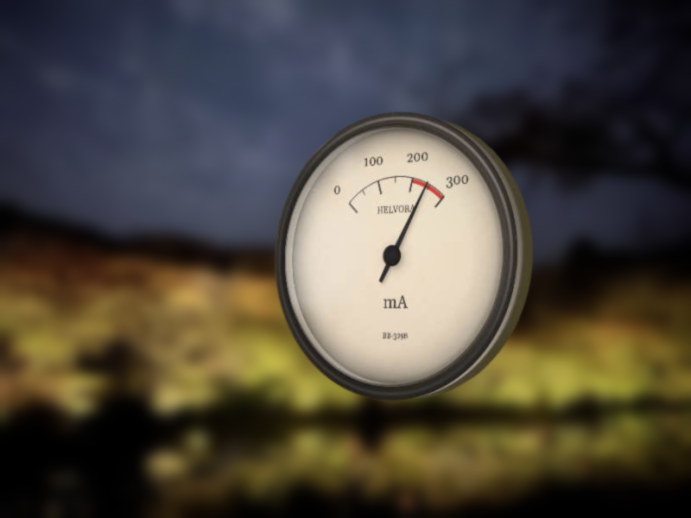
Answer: 250 mA
